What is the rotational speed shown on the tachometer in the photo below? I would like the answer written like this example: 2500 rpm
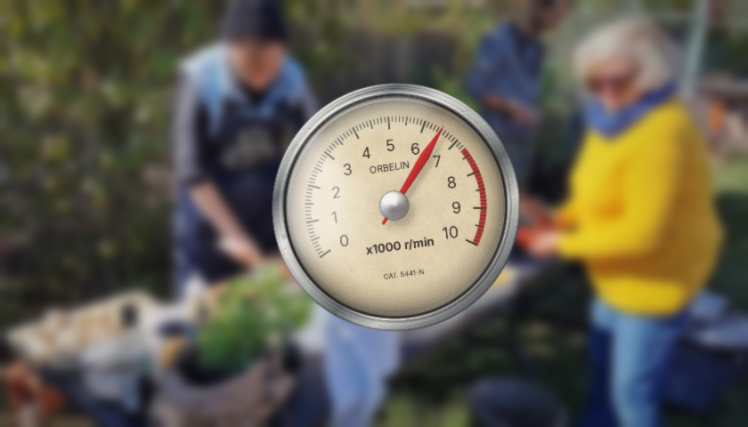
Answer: 6500 rpm
